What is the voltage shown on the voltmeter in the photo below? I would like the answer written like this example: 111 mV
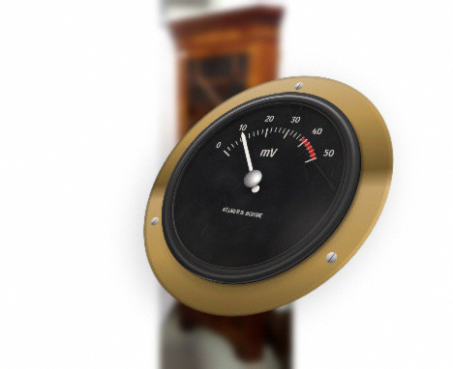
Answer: 10 mV
